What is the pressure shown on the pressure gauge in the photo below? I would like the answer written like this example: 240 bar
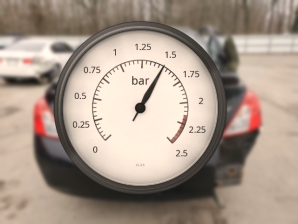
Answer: 1.5 bar
